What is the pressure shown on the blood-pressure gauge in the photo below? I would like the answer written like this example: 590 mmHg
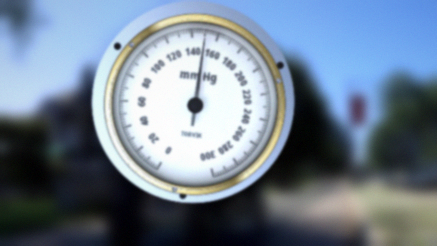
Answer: 150 mmHg
